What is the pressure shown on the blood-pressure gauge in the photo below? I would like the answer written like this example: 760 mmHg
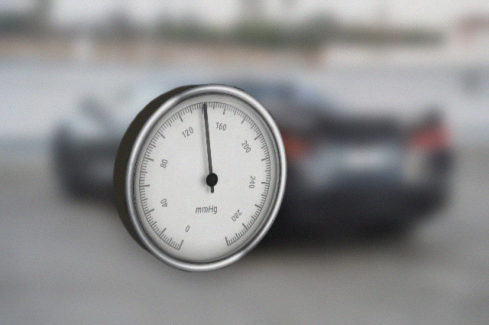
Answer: 140 mmHg
